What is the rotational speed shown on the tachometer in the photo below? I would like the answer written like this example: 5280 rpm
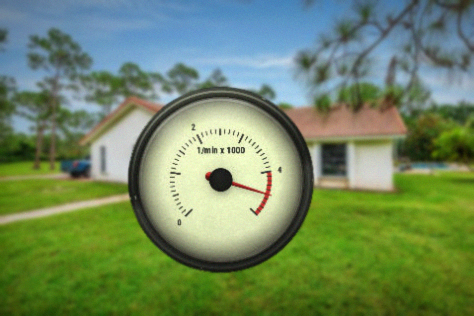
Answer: 4500 rpm
